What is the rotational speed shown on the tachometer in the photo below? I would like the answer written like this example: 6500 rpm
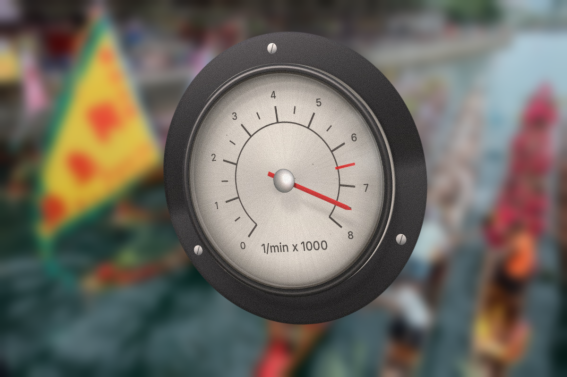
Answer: 7500 rpm
